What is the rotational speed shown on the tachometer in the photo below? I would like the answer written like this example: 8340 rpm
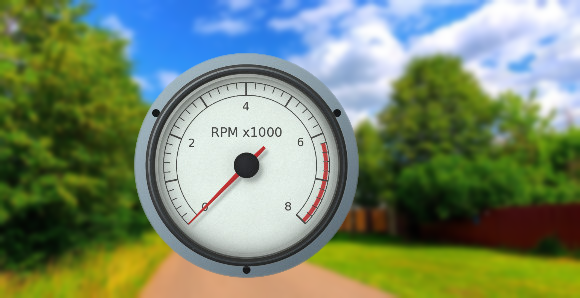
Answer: 0 rpm
